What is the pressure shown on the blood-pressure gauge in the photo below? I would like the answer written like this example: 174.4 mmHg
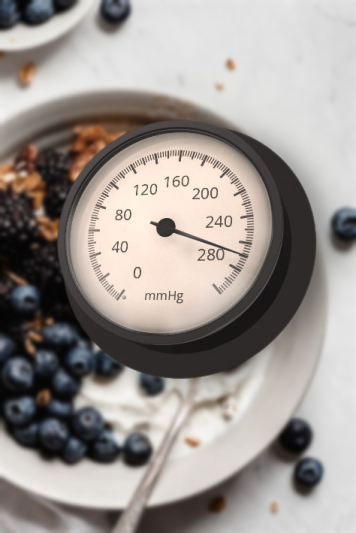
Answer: 270 mmHg
